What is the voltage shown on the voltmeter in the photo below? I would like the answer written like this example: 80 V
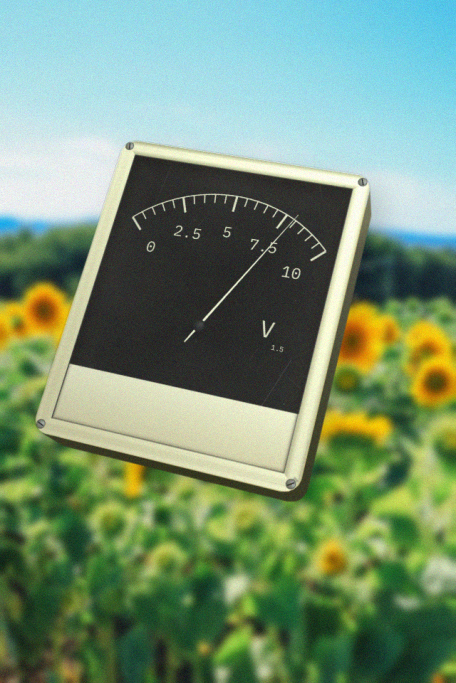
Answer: 8 V
